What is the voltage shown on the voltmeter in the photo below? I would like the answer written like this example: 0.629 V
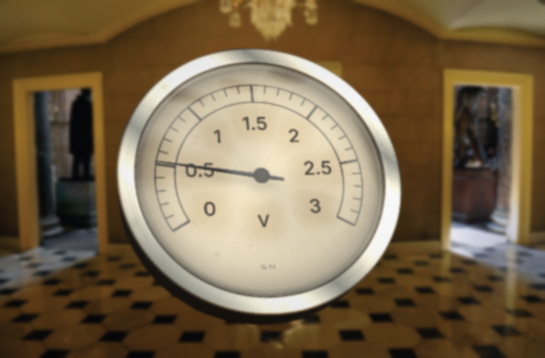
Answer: 0.5 V
